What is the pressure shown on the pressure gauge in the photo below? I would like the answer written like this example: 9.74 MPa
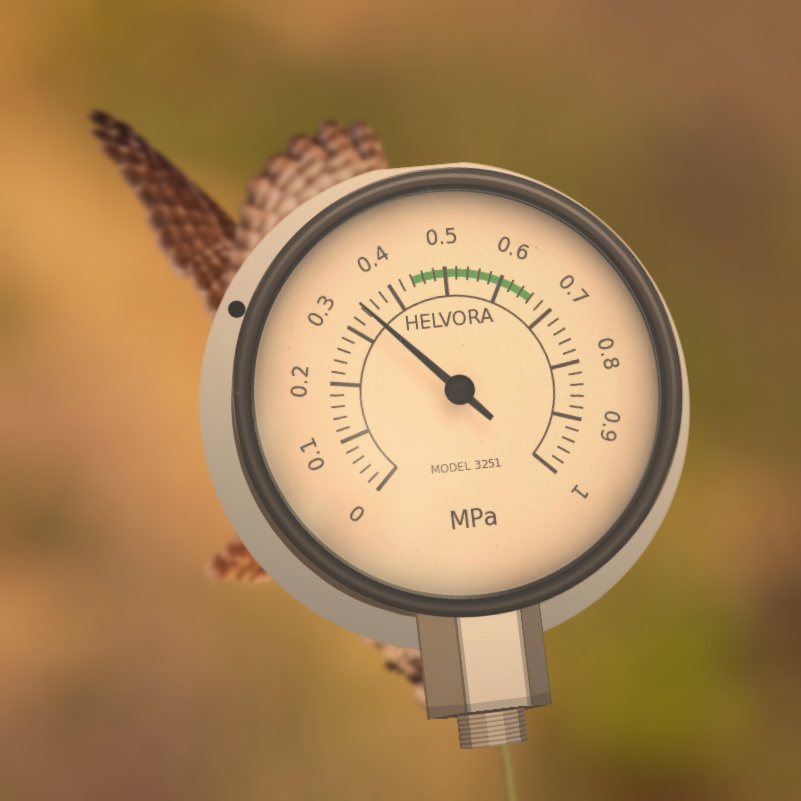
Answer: 0.34 MPa
